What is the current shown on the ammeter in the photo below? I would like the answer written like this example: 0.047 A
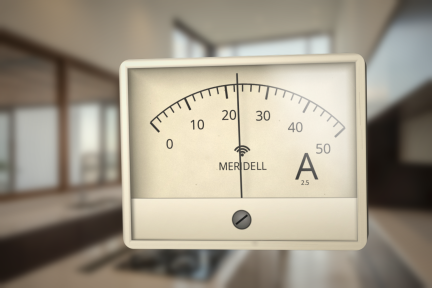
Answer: 23 A
